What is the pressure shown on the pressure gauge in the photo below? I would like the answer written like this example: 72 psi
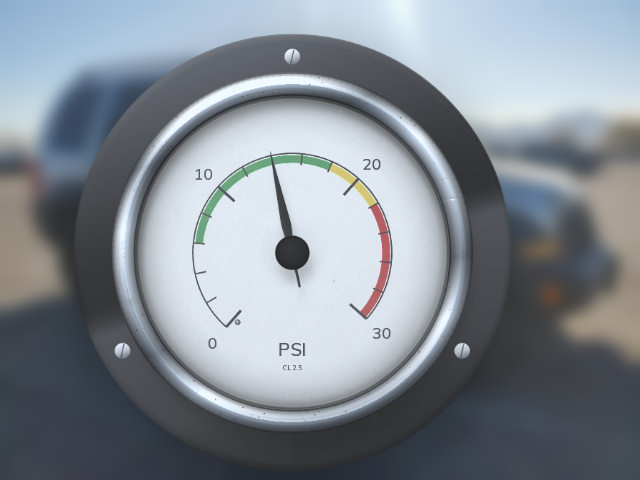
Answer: 14 psi
